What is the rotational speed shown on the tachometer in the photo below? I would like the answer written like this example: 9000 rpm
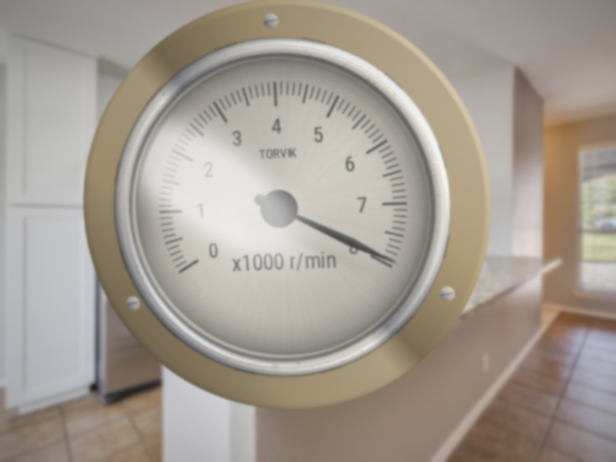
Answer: 7900 rpm
